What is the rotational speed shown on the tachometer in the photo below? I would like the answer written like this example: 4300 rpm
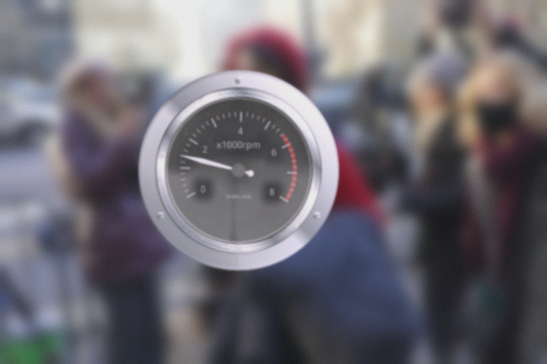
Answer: 1400 rpm
